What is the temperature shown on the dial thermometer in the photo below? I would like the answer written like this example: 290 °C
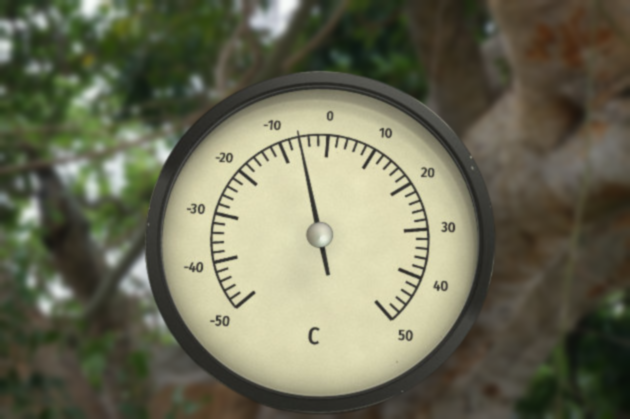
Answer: -6 °C
